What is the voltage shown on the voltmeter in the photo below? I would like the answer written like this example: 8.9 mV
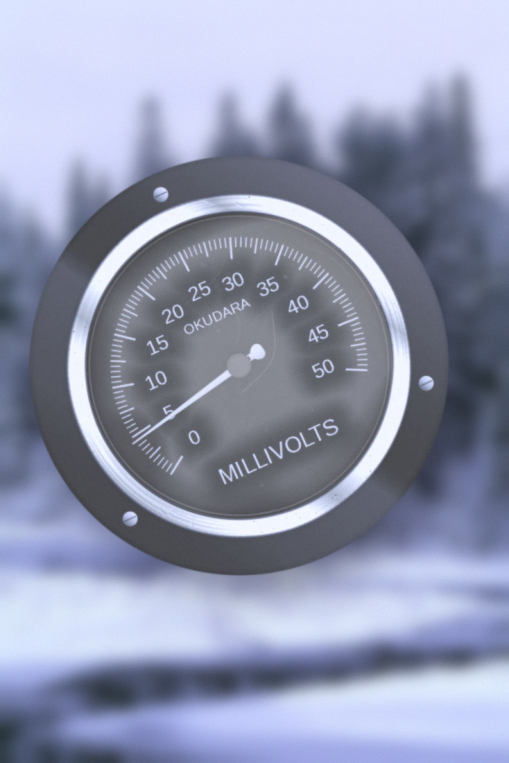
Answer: 4.5 mV
